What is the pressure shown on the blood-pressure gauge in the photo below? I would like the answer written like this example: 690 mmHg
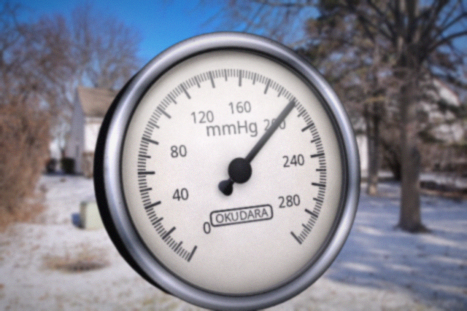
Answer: 200 mmHg
